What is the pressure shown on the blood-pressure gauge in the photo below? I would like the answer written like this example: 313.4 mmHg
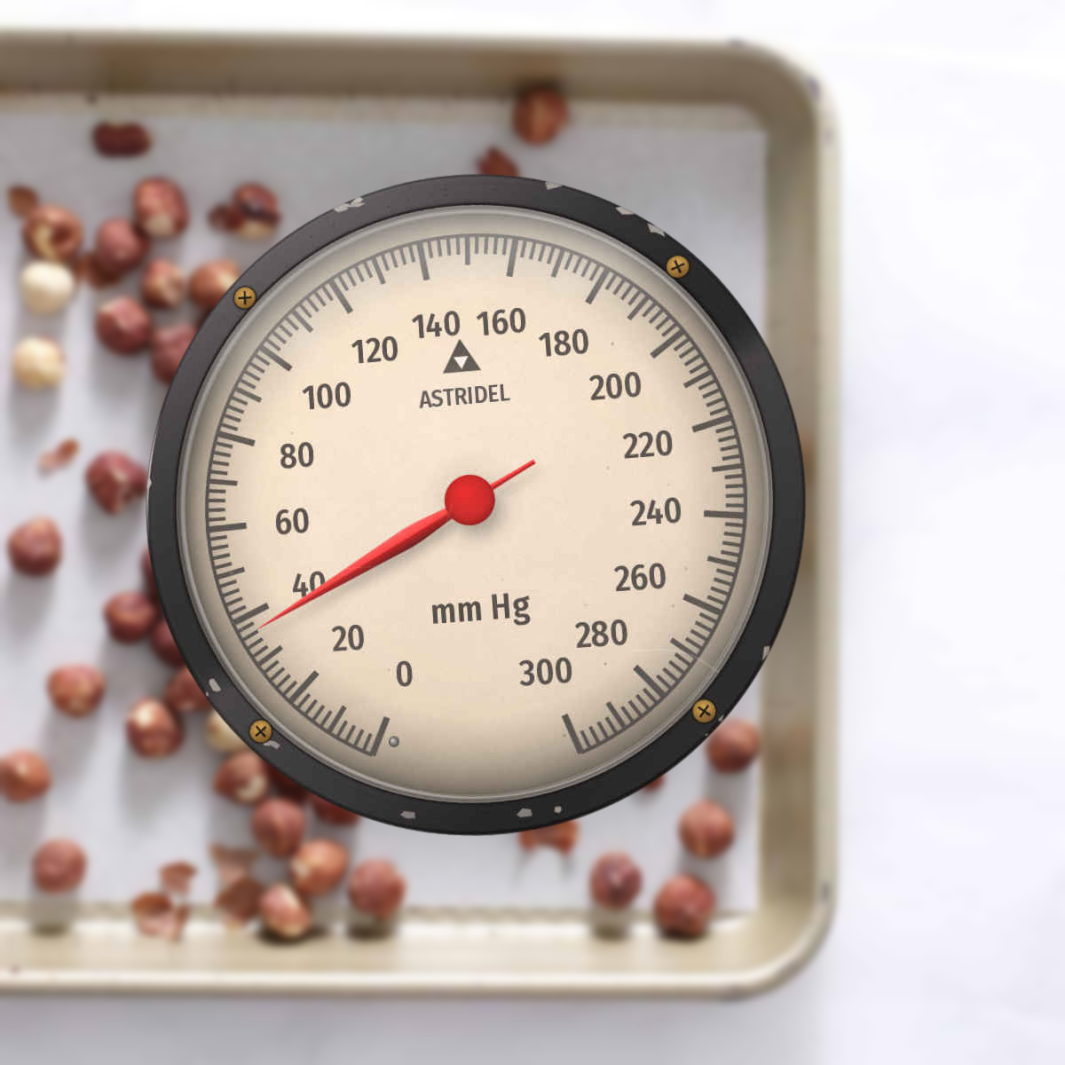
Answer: 36 mmHg
